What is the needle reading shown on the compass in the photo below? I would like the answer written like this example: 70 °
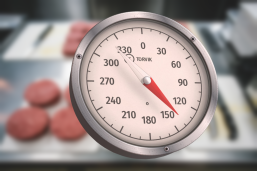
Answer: 140 °
